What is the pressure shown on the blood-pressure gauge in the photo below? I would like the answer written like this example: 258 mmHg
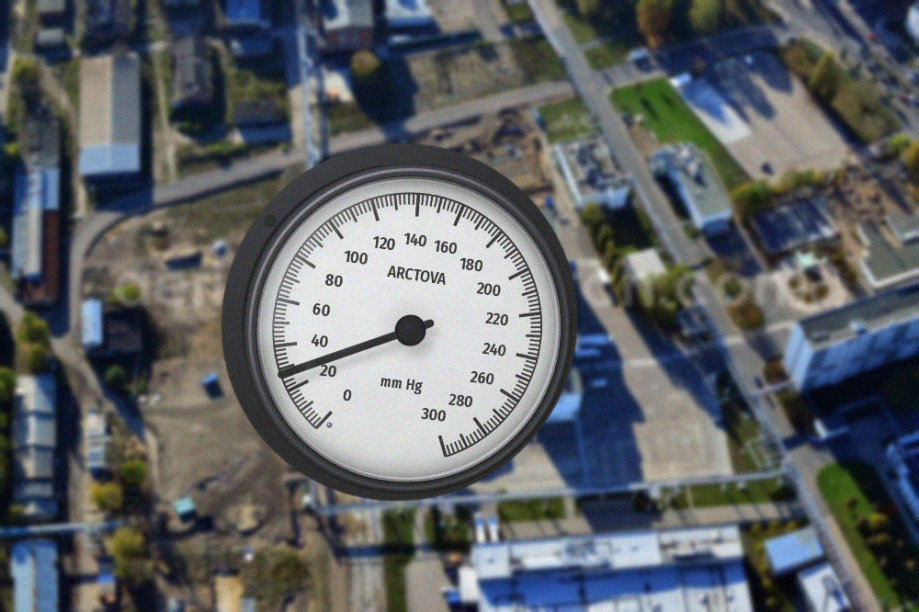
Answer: 28 mmHg
